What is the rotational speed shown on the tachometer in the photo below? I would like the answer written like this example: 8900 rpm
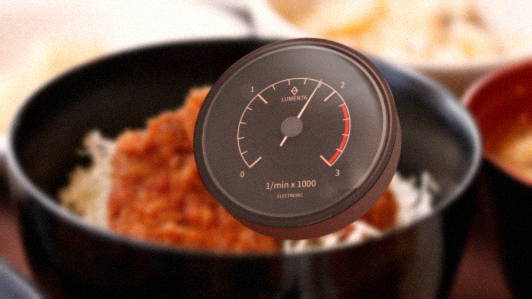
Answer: 1800 rpm
